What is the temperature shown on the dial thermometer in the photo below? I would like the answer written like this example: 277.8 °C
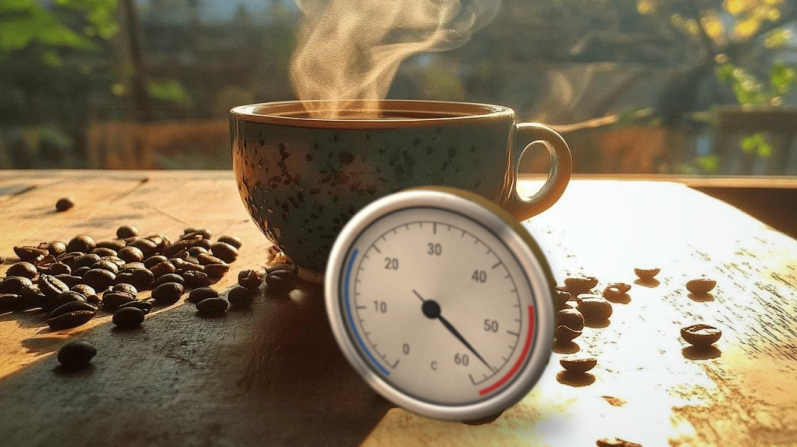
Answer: 56 °C
